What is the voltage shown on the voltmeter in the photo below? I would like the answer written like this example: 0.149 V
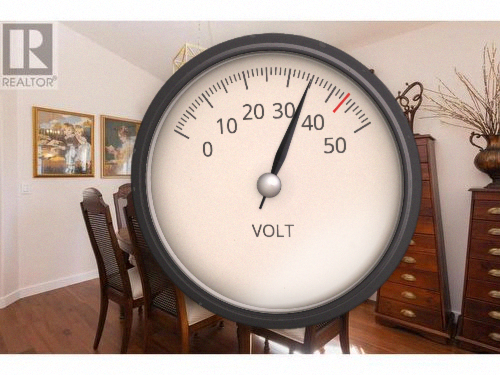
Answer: 35 V
